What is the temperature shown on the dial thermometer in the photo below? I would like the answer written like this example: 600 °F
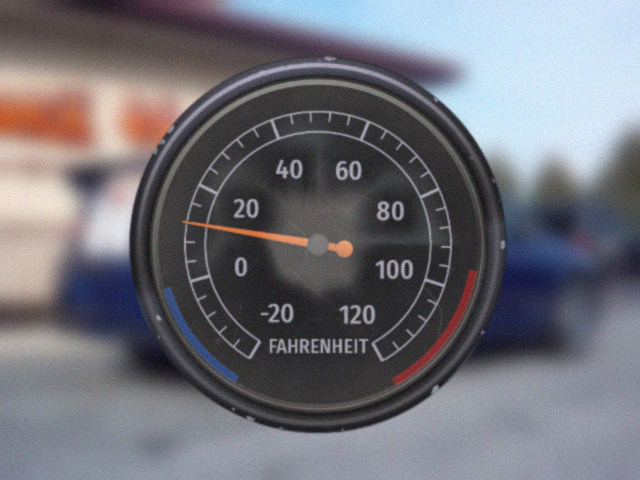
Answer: 12 °F
